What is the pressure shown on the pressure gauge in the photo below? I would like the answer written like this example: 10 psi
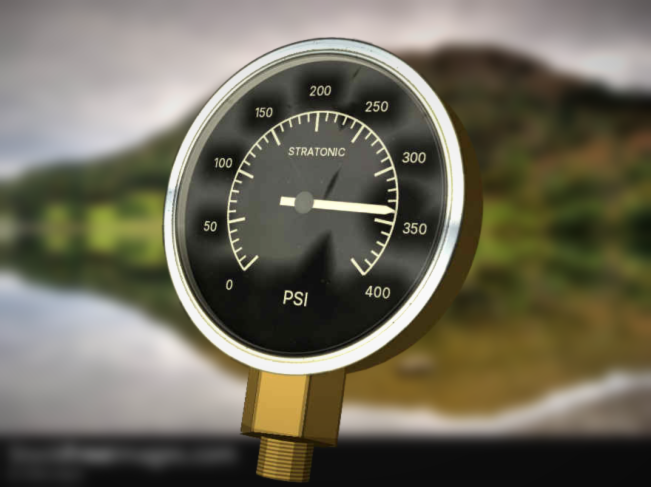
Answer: 340 psi
